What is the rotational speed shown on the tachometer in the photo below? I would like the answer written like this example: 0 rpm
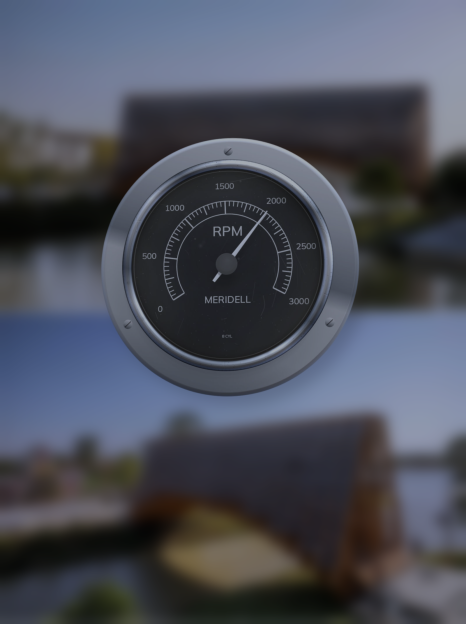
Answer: 2000 rpm
